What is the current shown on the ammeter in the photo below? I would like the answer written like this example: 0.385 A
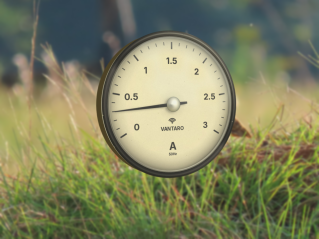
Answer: 0.3 A
